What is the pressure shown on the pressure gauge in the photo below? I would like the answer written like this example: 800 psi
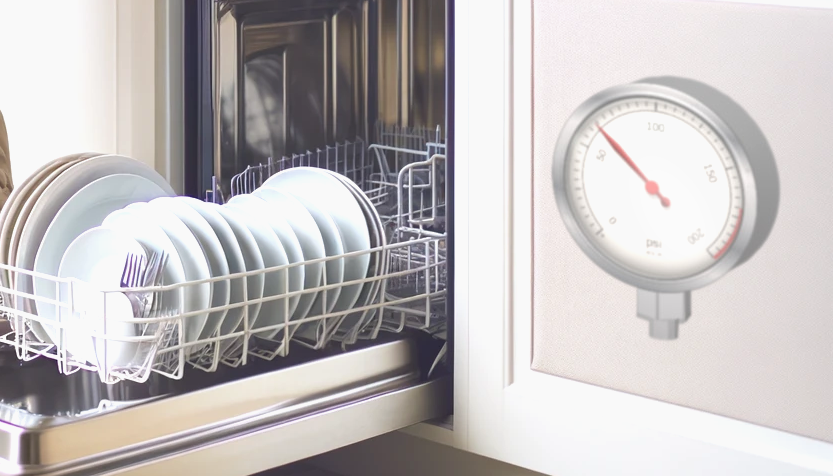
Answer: 65 psi
